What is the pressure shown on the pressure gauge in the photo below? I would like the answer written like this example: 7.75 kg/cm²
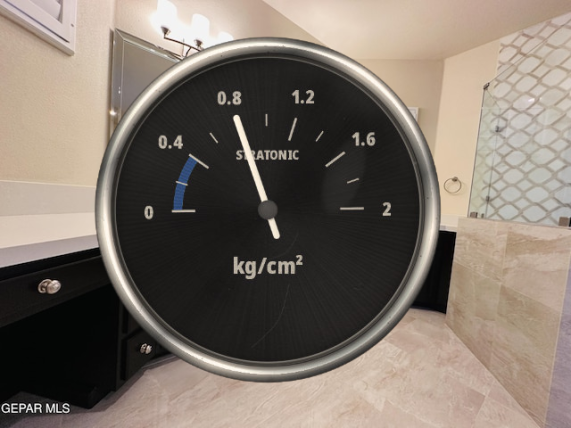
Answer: 0.8 kg/cm²
